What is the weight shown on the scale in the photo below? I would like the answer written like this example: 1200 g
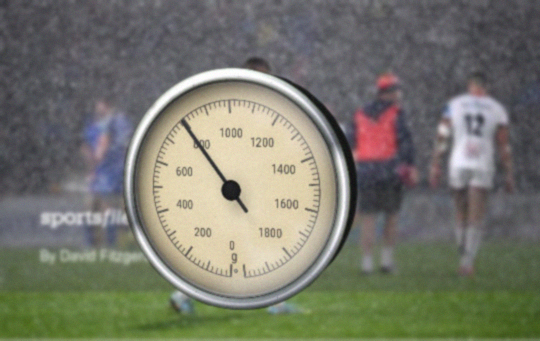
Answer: 800 g
